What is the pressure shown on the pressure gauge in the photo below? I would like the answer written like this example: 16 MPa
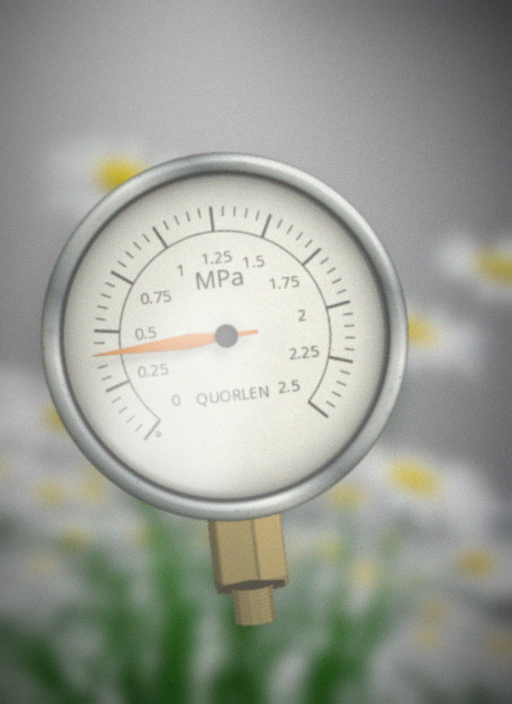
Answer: 0.4 MPa
